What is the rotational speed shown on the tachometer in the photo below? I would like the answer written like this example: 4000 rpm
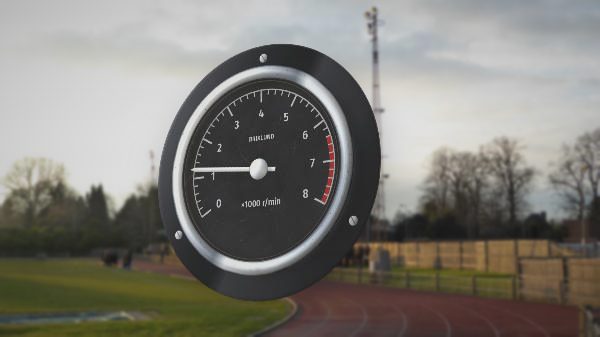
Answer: 1200 rpm
